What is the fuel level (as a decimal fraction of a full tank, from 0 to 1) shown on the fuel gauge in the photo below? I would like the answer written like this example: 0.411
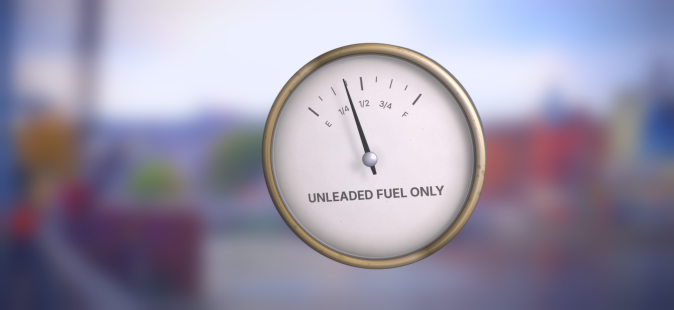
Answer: 0.375
